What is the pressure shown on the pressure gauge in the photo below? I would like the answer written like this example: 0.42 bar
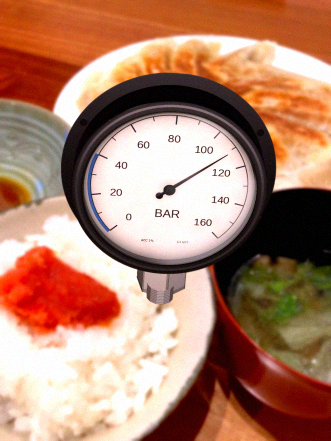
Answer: 110 bar
